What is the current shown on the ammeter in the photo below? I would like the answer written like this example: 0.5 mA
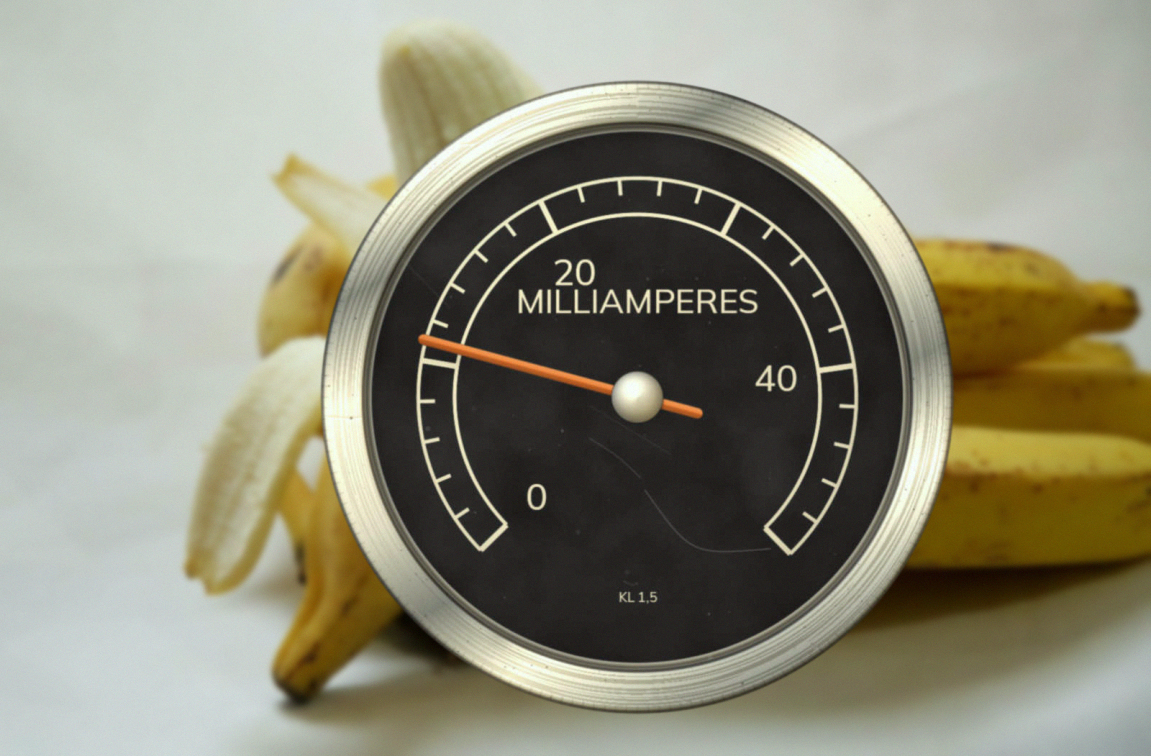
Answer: 11 mA
